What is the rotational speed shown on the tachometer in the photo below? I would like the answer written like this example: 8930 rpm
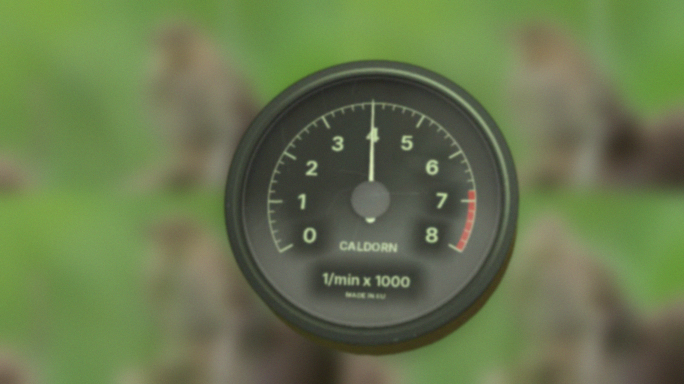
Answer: 4000 rpm
